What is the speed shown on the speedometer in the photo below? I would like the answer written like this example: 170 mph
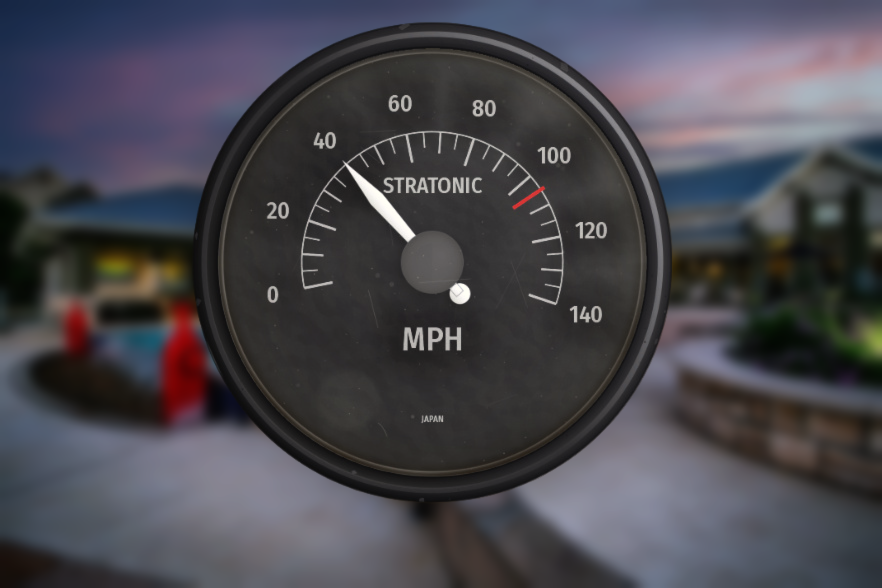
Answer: 40 mph
